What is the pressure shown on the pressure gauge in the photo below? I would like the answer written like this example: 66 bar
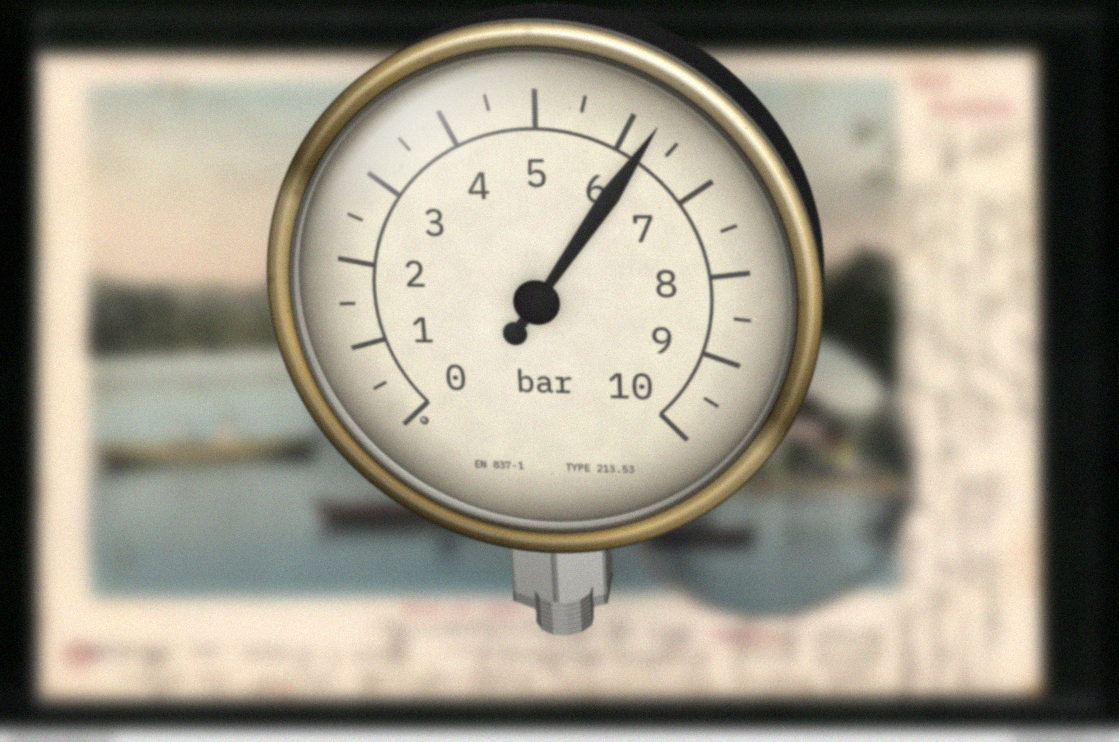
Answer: 6.25 bar
